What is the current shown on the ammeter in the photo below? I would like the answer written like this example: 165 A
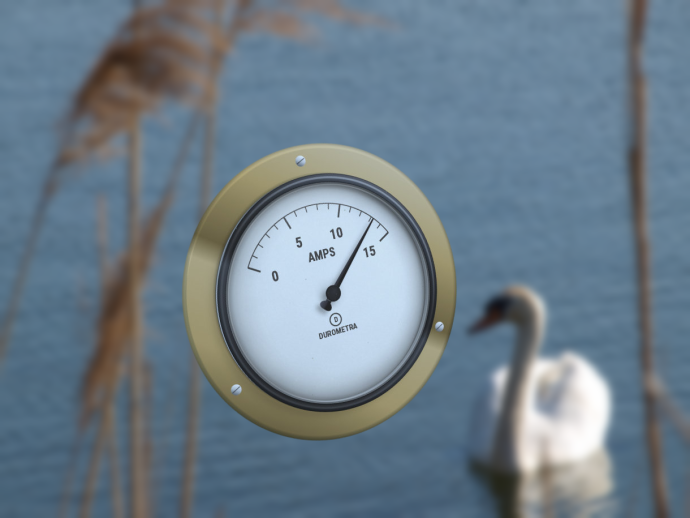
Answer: 13 A
